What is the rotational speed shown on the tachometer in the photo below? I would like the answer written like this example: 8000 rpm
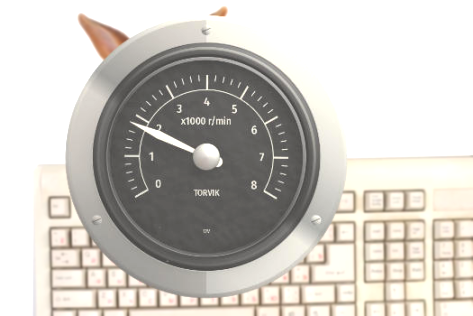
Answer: 1800 rpm
